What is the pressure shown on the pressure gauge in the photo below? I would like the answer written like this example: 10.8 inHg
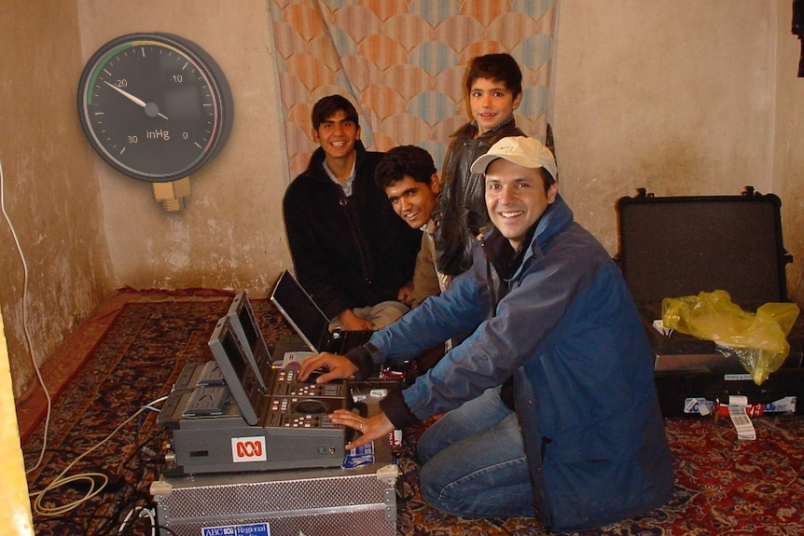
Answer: -21 inHg
